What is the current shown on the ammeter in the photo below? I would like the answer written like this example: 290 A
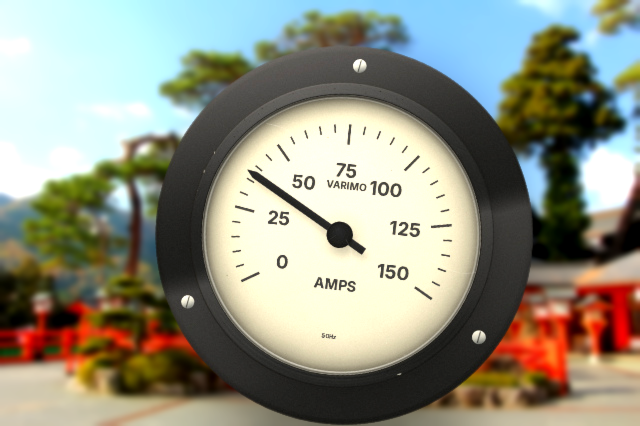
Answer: 37.5 A
